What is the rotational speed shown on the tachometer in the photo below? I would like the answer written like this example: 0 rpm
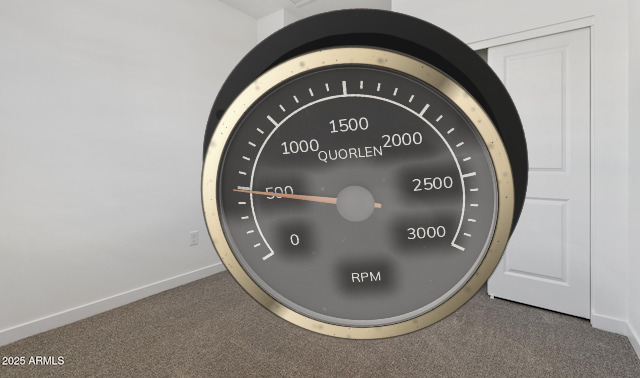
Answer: 500 rpm
